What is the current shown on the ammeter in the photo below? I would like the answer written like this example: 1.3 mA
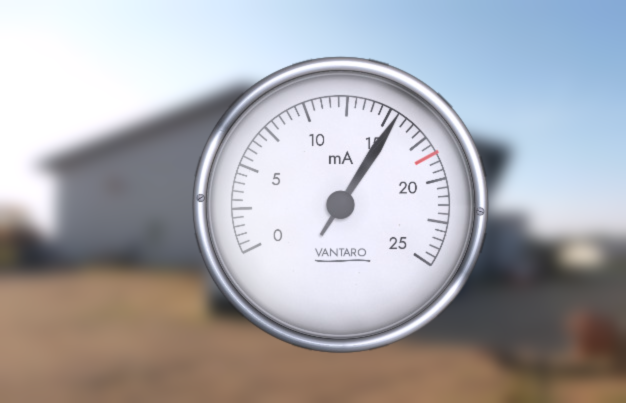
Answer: 15.5 mA
